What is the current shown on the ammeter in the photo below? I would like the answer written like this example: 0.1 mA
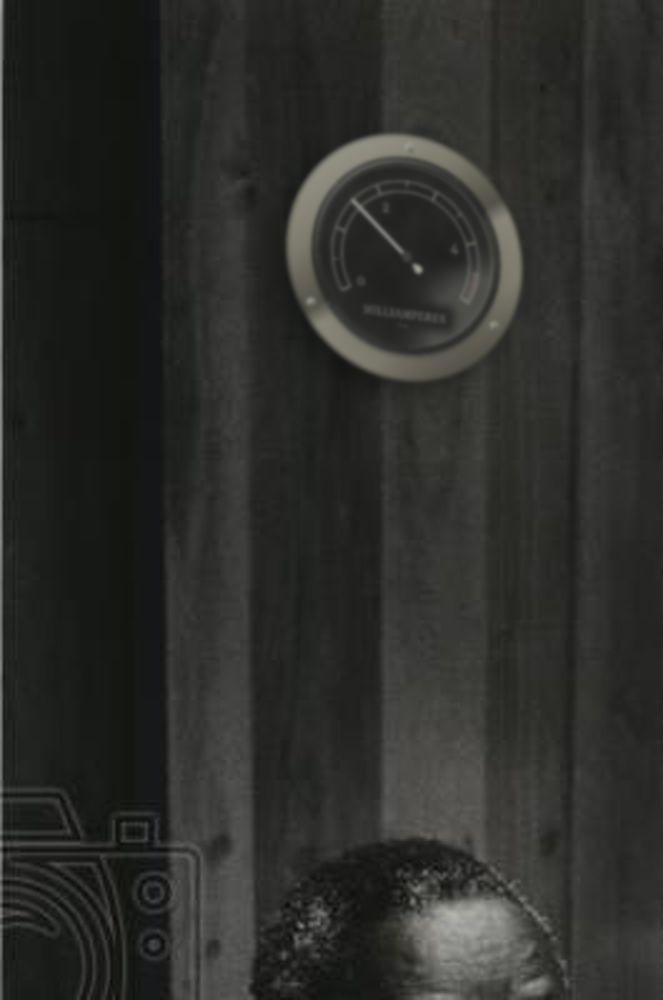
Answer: 1.5 mA
